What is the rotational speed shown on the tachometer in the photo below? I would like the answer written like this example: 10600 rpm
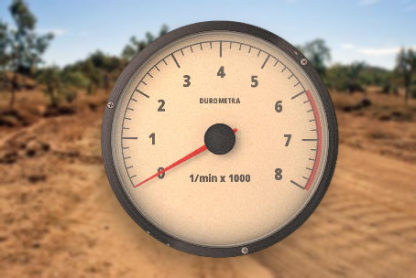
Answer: 0 rpm
